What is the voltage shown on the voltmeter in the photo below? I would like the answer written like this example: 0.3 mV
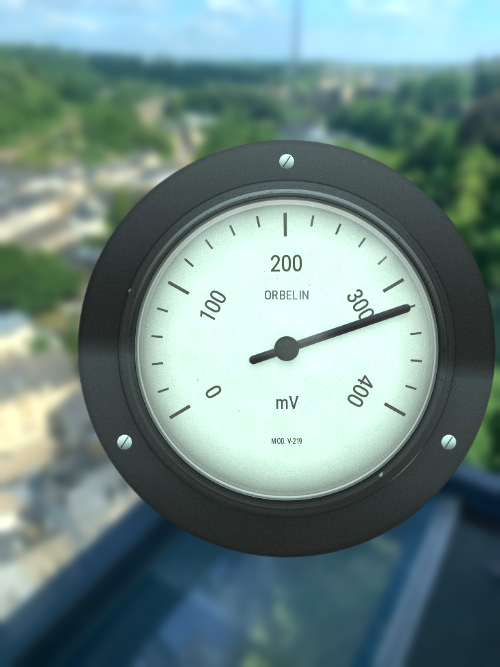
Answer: 320 mV
